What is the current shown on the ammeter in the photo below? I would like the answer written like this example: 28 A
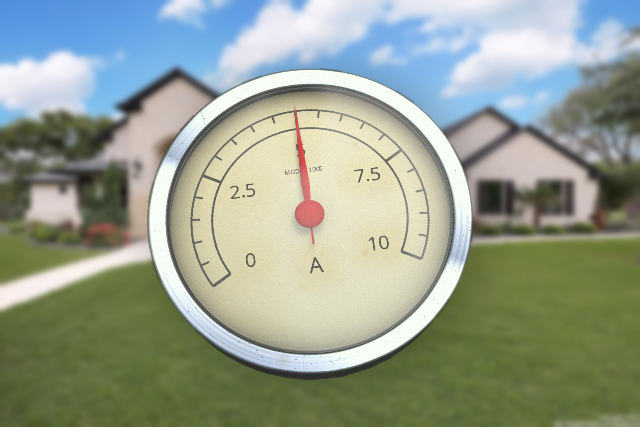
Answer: 5 A
